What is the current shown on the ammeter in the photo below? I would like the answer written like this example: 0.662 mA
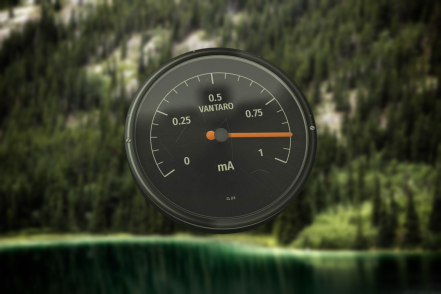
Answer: 0.9 mA
